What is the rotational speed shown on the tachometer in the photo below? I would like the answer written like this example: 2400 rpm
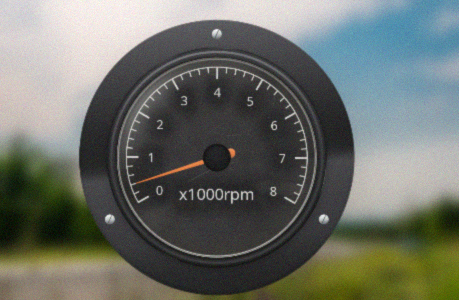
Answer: 400 rpm
